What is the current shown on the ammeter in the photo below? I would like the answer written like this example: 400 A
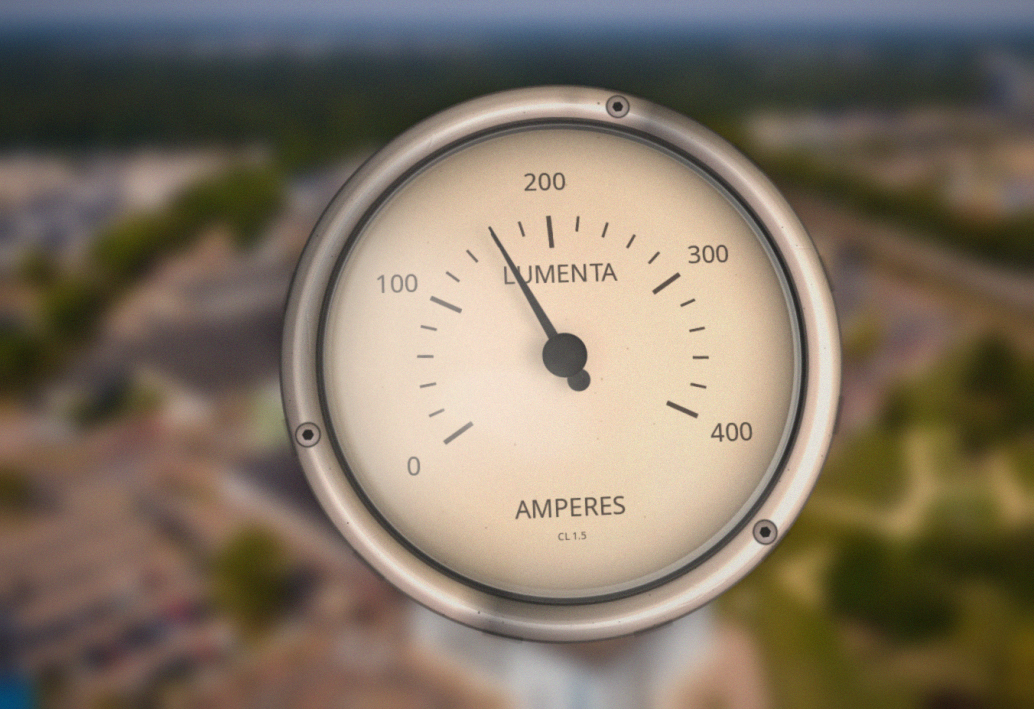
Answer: 160 A
